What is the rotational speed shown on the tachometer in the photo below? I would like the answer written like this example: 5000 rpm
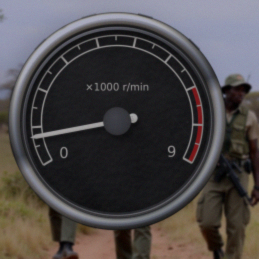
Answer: 750 rpm
